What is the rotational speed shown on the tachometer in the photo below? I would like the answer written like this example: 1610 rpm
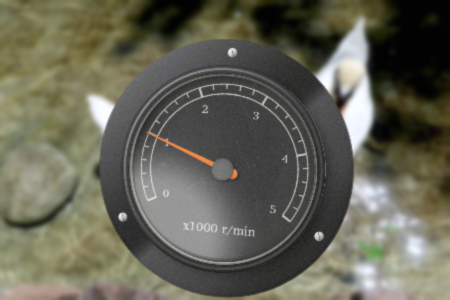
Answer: 1000 rpm
